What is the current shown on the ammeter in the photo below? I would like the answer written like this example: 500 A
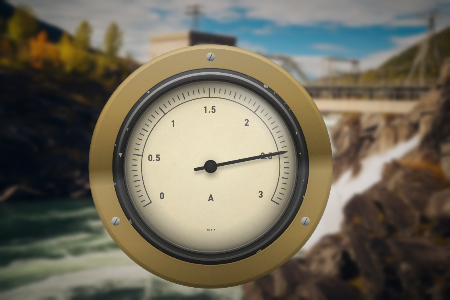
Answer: 2.5 A
